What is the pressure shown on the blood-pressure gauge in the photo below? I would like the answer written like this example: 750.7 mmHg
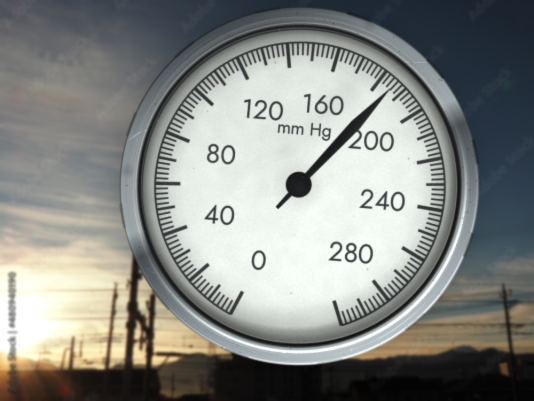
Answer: 186 mmHg
